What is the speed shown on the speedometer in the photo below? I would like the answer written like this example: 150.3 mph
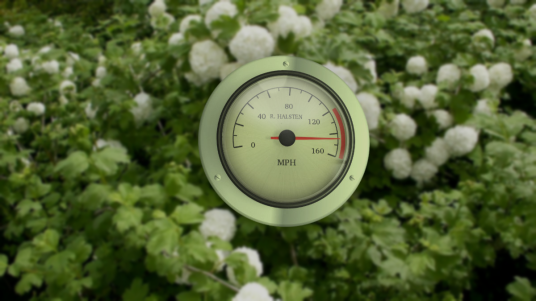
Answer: 145 mph
